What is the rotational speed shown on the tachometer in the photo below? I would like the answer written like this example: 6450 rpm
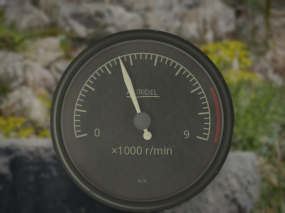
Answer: 3600 rpm
